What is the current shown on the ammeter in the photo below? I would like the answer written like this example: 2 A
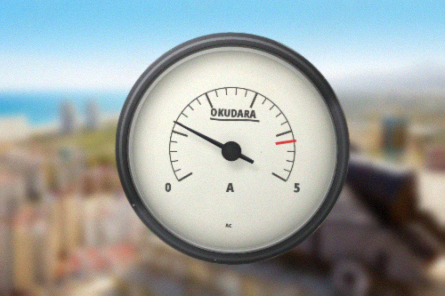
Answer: 1.2 A
